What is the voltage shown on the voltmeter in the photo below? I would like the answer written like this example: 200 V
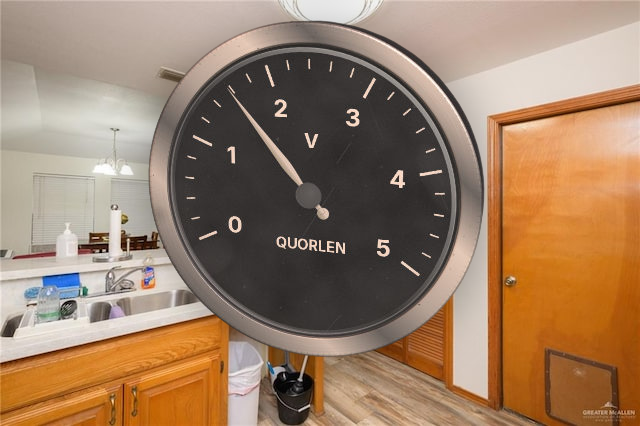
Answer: 1.6 V
